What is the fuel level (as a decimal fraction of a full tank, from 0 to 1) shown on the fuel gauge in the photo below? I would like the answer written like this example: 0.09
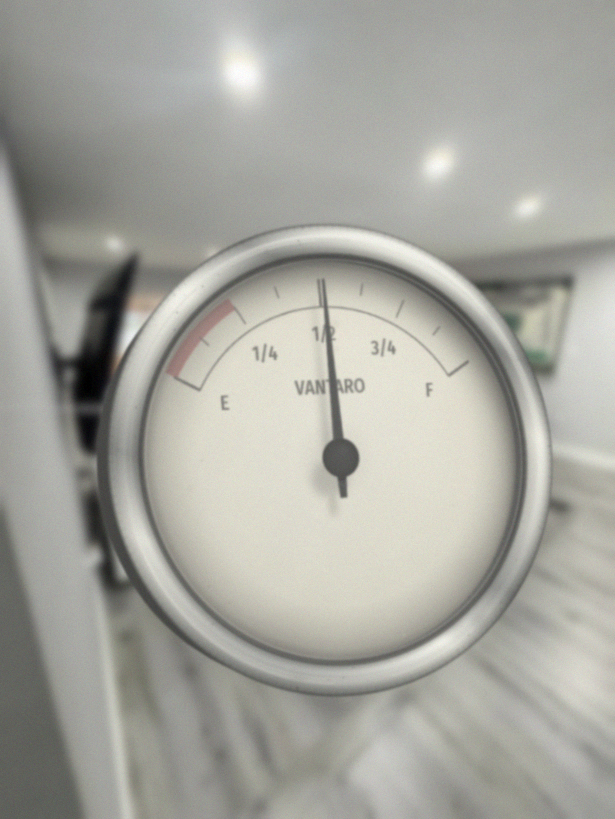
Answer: 0.5
